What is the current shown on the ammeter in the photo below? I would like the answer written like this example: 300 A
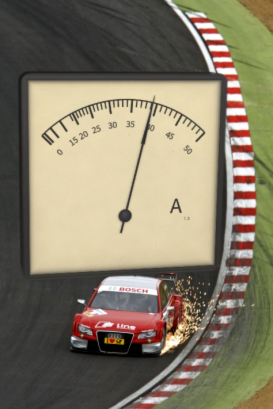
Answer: 39 A
